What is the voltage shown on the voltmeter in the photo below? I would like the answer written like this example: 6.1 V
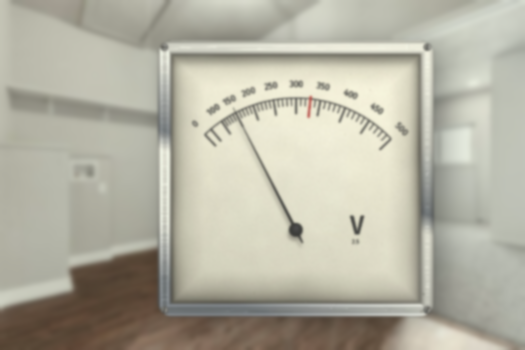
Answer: 150 V
